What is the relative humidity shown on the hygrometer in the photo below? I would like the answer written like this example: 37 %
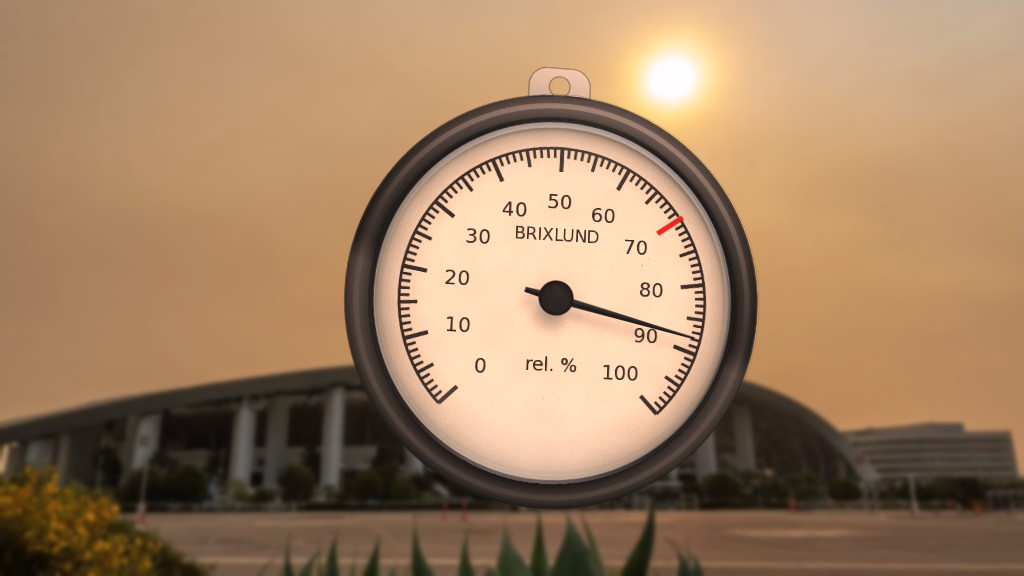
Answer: 88 %
